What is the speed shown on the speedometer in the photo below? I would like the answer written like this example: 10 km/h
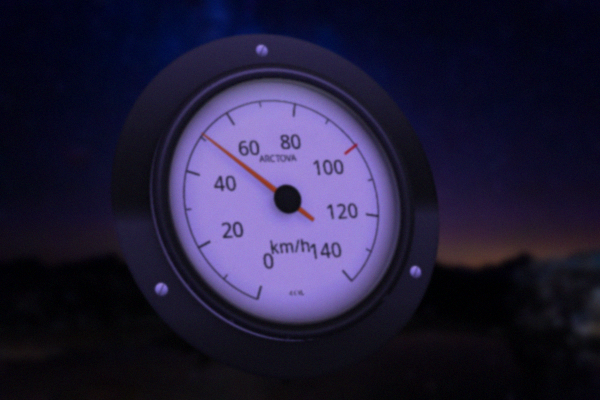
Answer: 50 km/h
